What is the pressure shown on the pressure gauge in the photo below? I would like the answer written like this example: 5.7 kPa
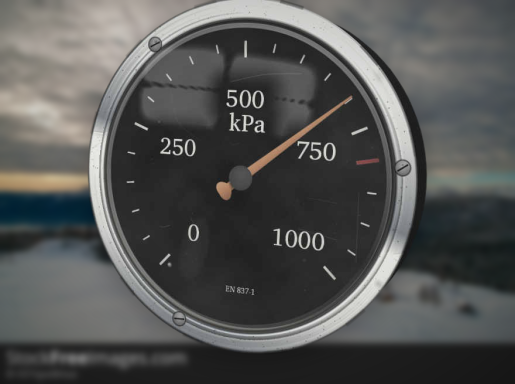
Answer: 700 kPa
